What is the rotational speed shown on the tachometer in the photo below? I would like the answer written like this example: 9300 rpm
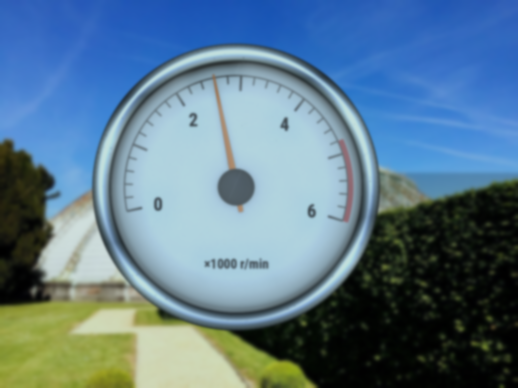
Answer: 2600 rpm
